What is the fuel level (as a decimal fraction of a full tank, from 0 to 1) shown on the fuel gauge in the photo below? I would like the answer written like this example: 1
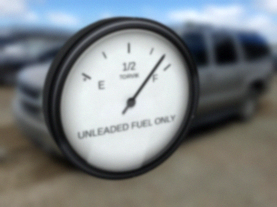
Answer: 0.875
